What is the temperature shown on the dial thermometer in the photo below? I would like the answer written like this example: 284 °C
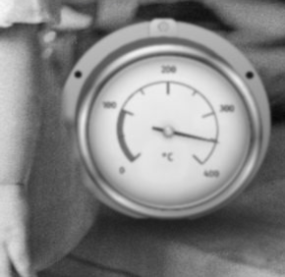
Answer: 350 °C
